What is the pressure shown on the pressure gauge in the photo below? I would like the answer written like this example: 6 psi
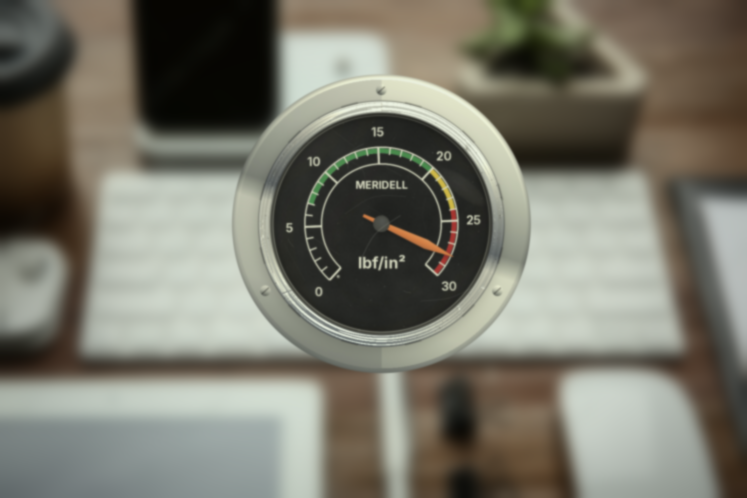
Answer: 28 psi
